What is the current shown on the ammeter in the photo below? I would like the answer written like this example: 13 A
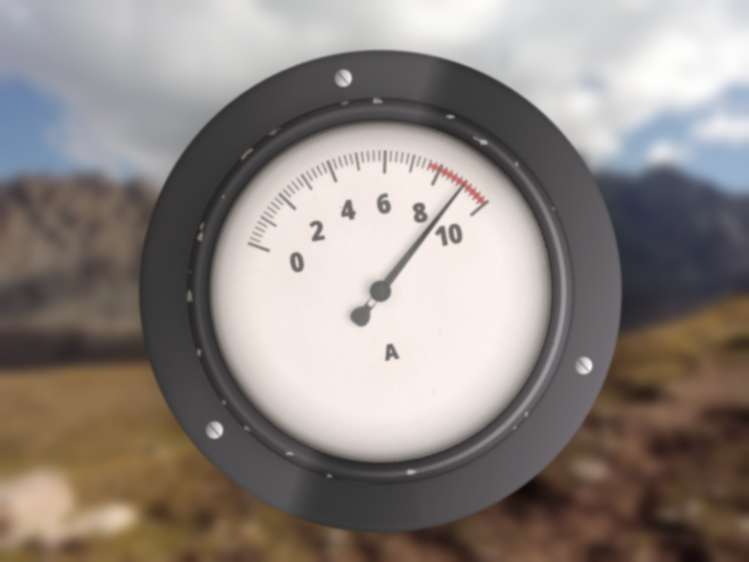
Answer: 9 A
